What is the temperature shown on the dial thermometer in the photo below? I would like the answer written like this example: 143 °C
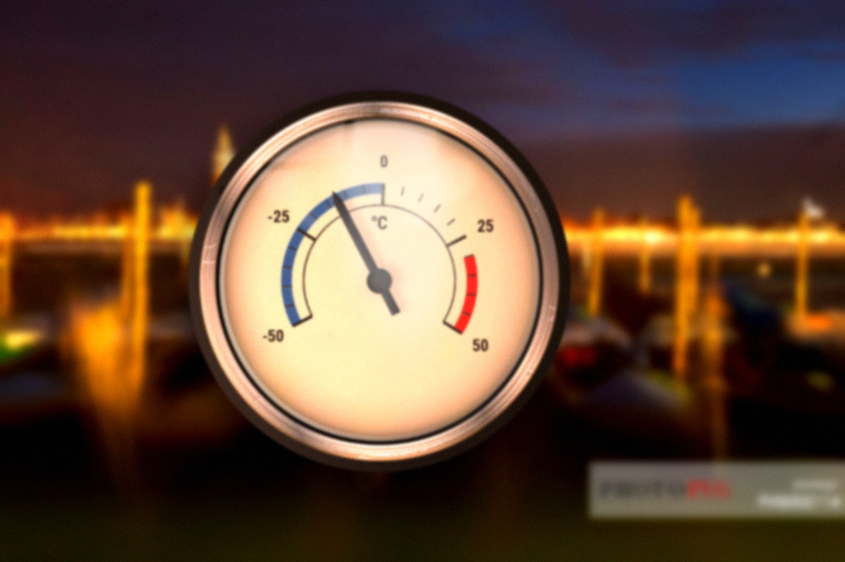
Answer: -12.5 °C
